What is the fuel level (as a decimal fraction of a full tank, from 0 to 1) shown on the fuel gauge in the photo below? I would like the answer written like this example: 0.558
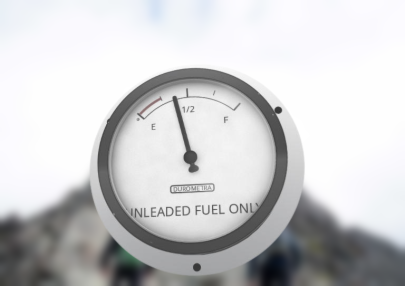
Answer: 0.375
